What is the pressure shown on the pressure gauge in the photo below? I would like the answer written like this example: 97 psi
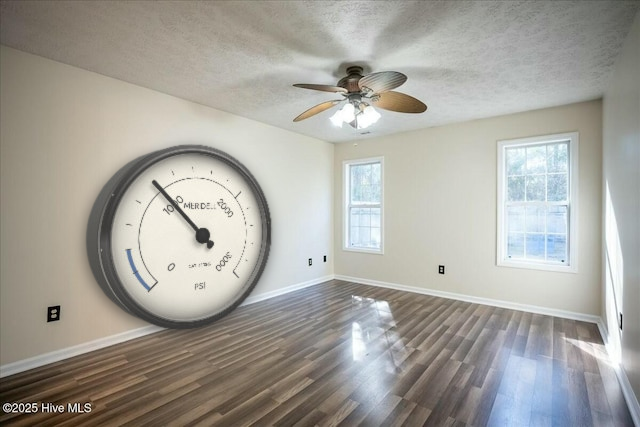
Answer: 1000 psi
